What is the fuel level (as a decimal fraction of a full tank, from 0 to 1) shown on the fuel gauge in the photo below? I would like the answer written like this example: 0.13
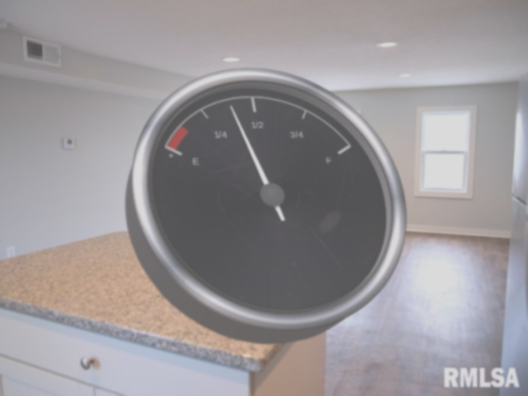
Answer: 0.375
